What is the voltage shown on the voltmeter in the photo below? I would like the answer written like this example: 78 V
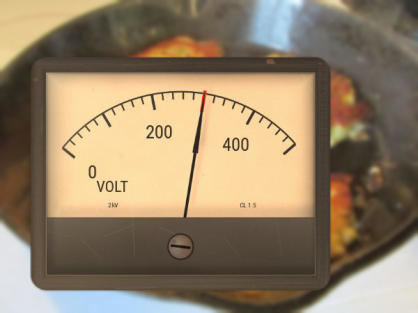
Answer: 300 V
